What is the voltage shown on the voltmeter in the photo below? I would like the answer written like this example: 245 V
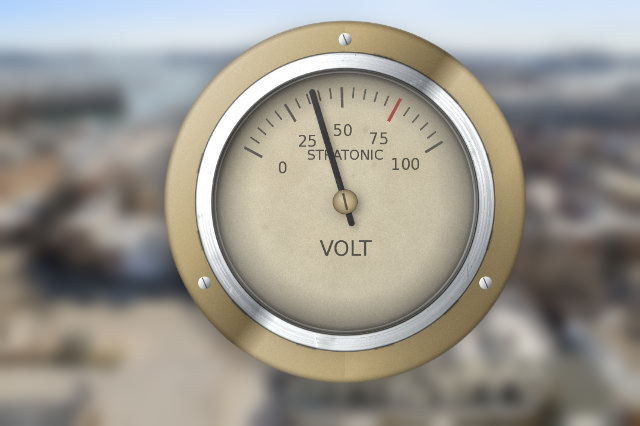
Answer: 37.5 V
